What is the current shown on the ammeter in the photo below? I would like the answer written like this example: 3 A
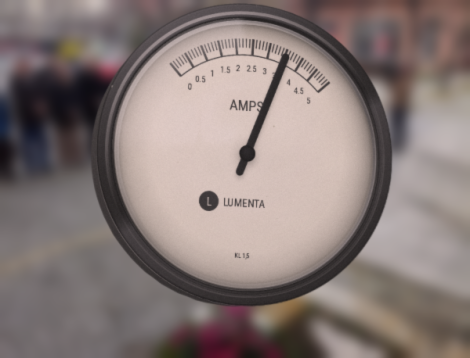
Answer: 3.5 A
